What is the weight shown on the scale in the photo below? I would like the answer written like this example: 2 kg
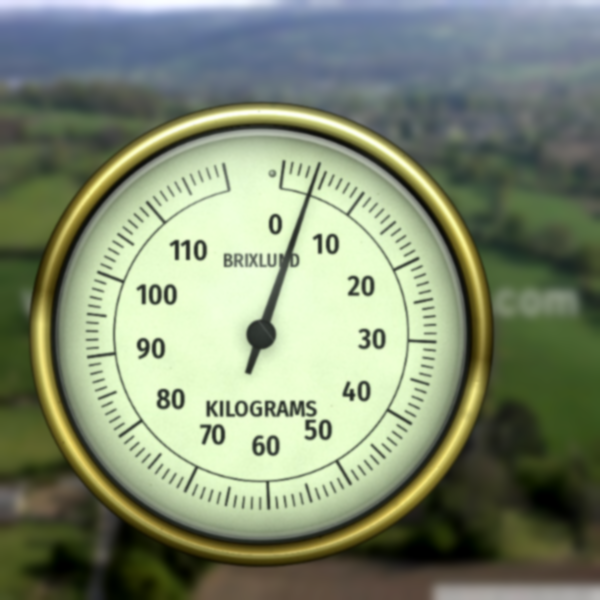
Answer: 4 kg
